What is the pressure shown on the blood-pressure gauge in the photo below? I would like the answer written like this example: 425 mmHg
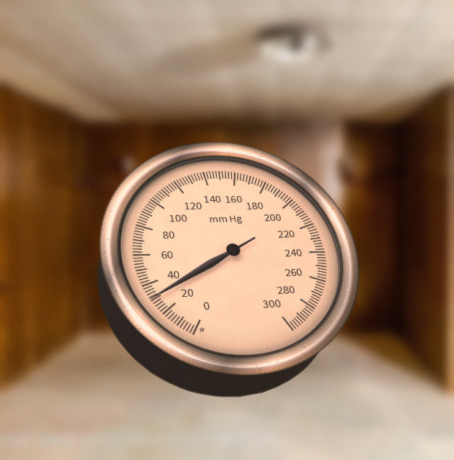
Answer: 30 mmHg
